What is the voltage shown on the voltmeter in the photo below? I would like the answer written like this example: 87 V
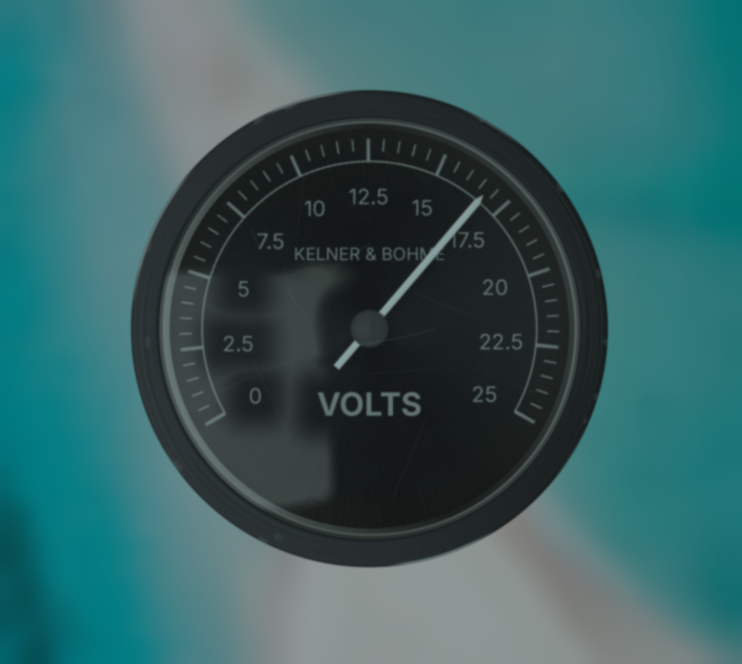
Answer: 16.75 V
